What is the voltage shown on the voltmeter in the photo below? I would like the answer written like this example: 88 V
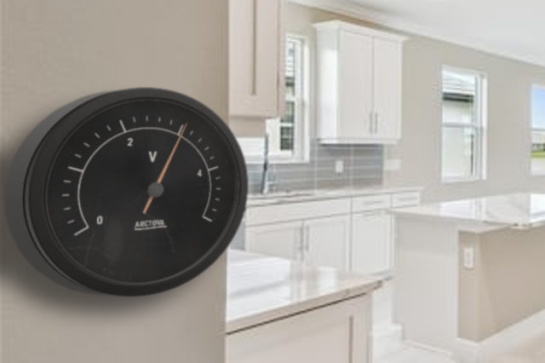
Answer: 3 V
